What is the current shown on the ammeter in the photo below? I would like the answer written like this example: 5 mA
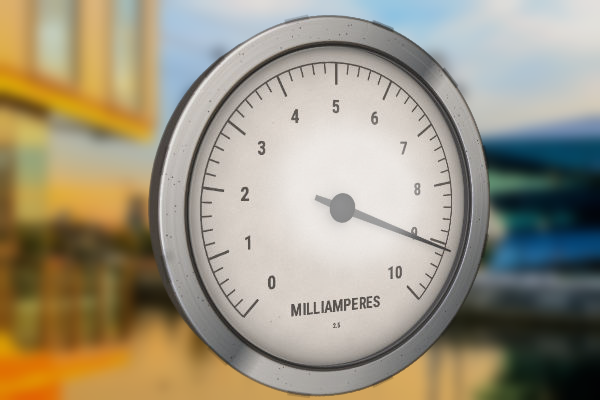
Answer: 9.1 mA
